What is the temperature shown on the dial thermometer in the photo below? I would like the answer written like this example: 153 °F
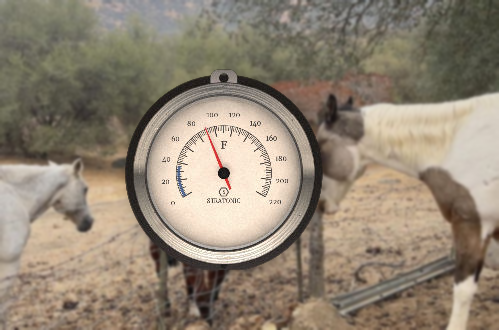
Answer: 90 °F
